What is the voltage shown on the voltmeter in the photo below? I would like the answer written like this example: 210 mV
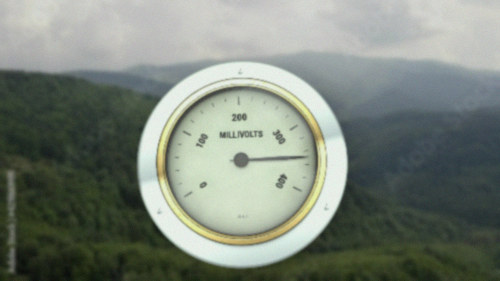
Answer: 350 mV
